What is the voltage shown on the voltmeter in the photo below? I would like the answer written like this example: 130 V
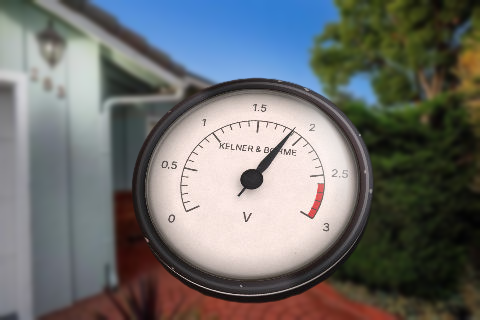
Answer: 1.9 V
